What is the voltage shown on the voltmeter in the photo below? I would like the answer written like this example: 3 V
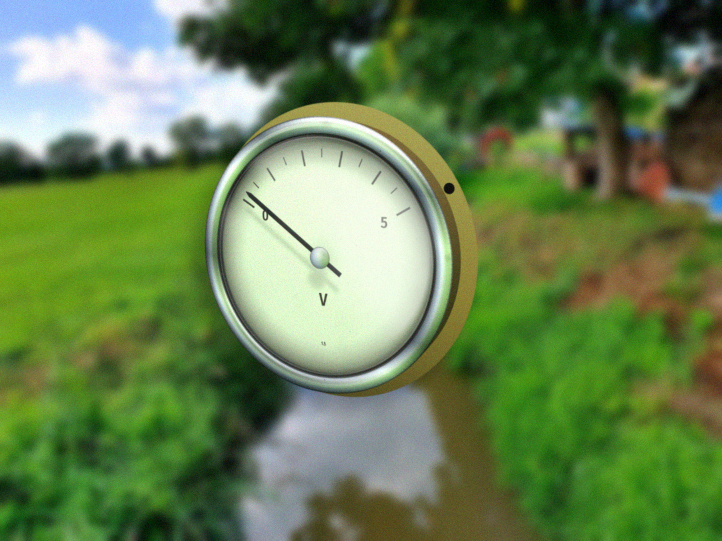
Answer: 0.25 V
